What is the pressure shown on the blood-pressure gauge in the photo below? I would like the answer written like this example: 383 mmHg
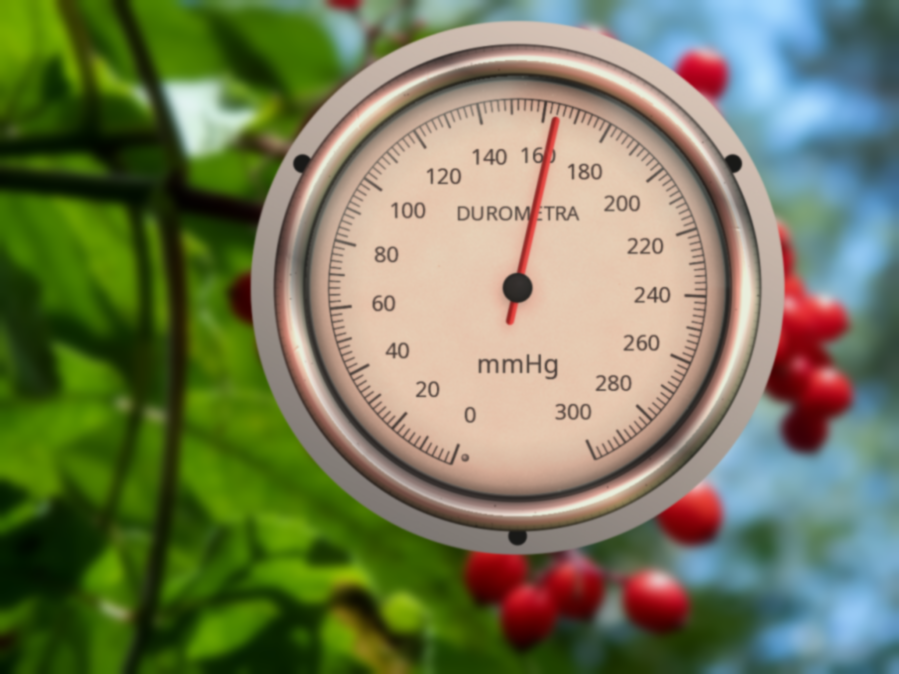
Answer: 164 mmHg
